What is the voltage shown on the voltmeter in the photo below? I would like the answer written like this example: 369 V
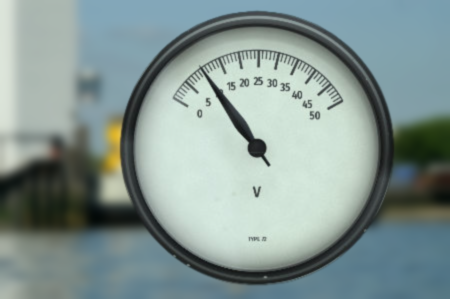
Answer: 10 V
